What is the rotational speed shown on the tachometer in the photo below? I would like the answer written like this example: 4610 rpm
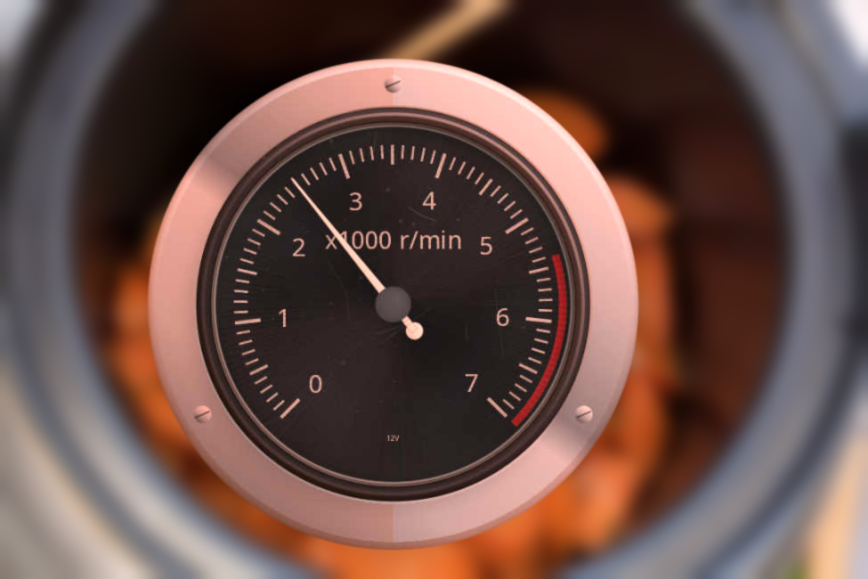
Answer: 2500 rpm
